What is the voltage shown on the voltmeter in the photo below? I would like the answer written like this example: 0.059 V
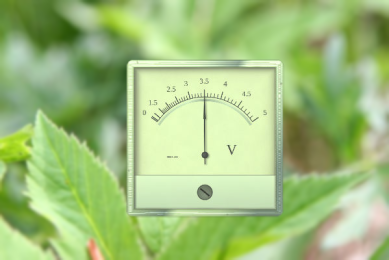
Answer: 3.5 V
